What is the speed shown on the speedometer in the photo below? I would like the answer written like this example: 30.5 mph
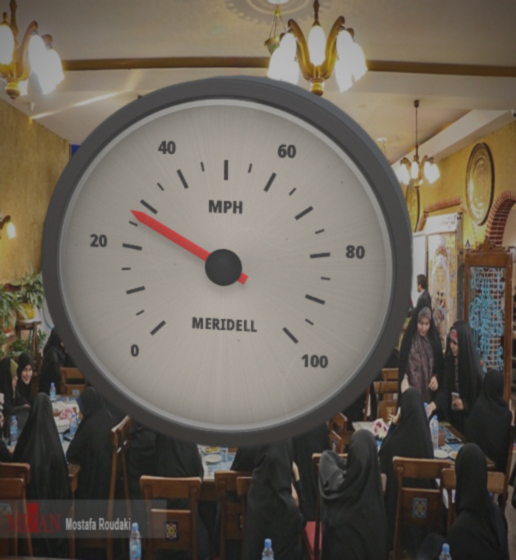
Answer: 27.5 mph
